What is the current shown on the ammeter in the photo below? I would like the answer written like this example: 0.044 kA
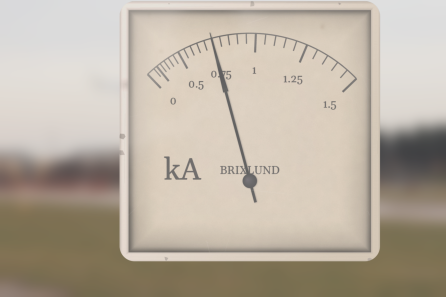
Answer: 0.75 kA
